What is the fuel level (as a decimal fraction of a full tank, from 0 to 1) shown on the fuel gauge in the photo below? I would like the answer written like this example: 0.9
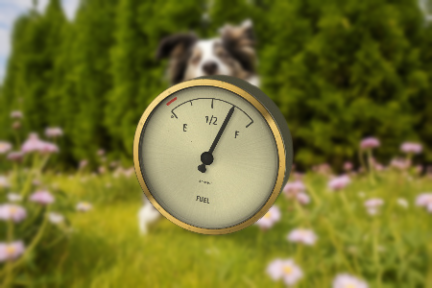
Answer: 0.75
